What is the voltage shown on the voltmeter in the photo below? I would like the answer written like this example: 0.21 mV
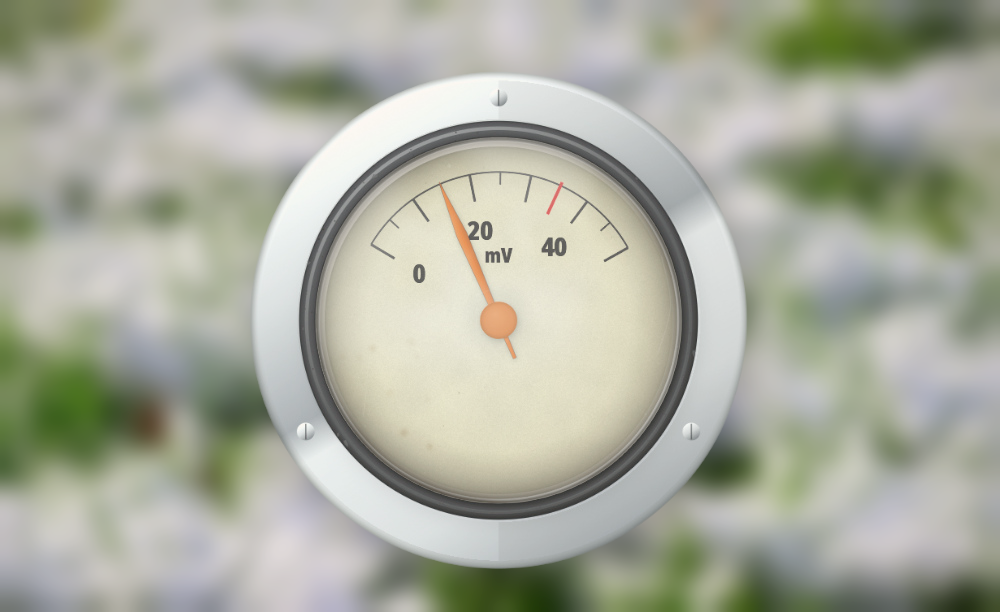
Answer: 15 mV
